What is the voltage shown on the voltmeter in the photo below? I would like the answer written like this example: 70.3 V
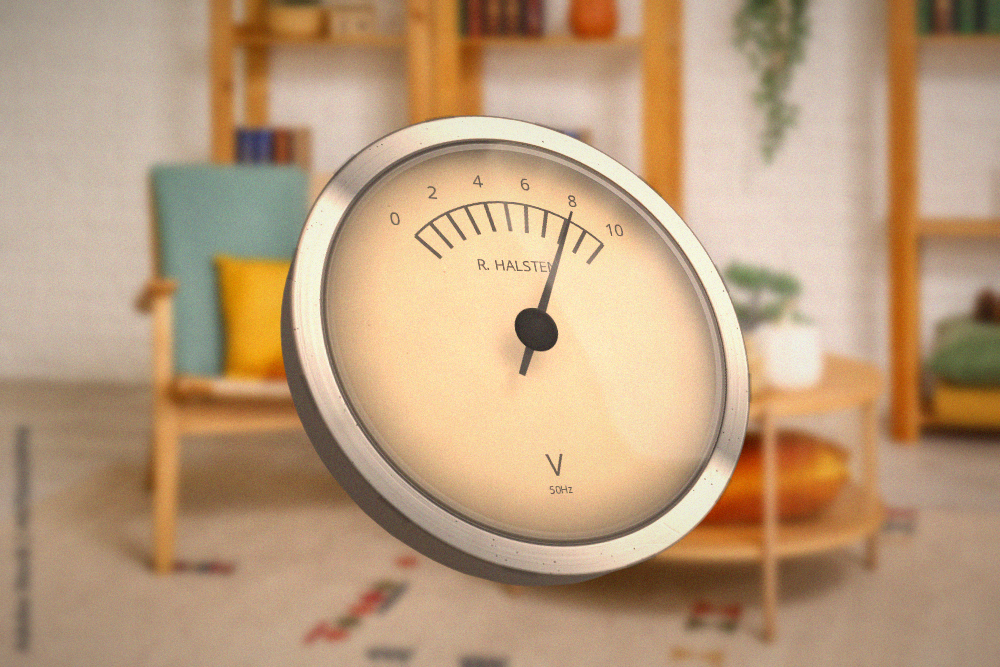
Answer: 8 V
